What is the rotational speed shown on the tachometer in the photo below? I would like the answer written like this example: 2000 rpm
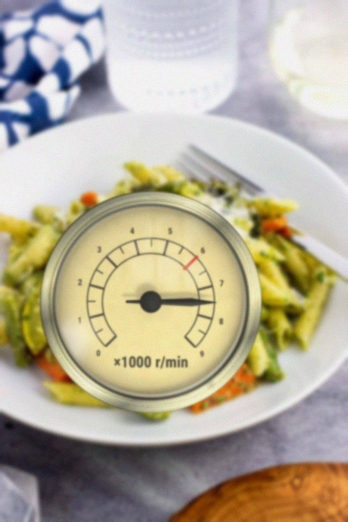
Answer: 7500 rpm
